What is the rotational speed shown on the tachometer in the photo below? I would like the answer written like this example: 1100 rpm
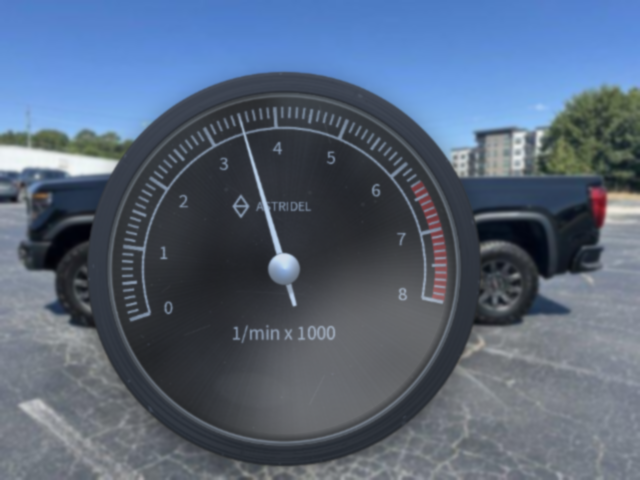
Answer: 3500 rpm
